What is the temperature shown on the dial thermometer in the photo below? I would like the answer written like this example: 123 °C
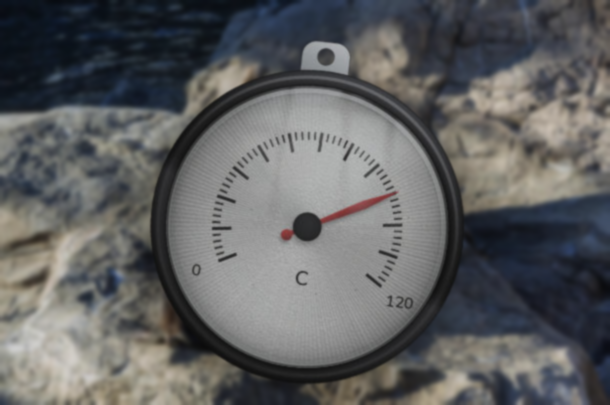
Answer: 90 °C
